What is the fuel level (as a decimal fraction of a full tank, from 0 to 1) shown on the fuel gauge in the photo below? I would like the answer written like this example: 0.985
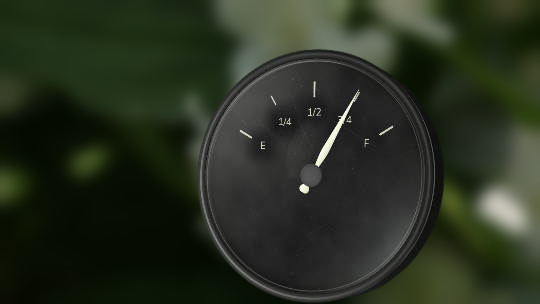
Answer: 0.75
